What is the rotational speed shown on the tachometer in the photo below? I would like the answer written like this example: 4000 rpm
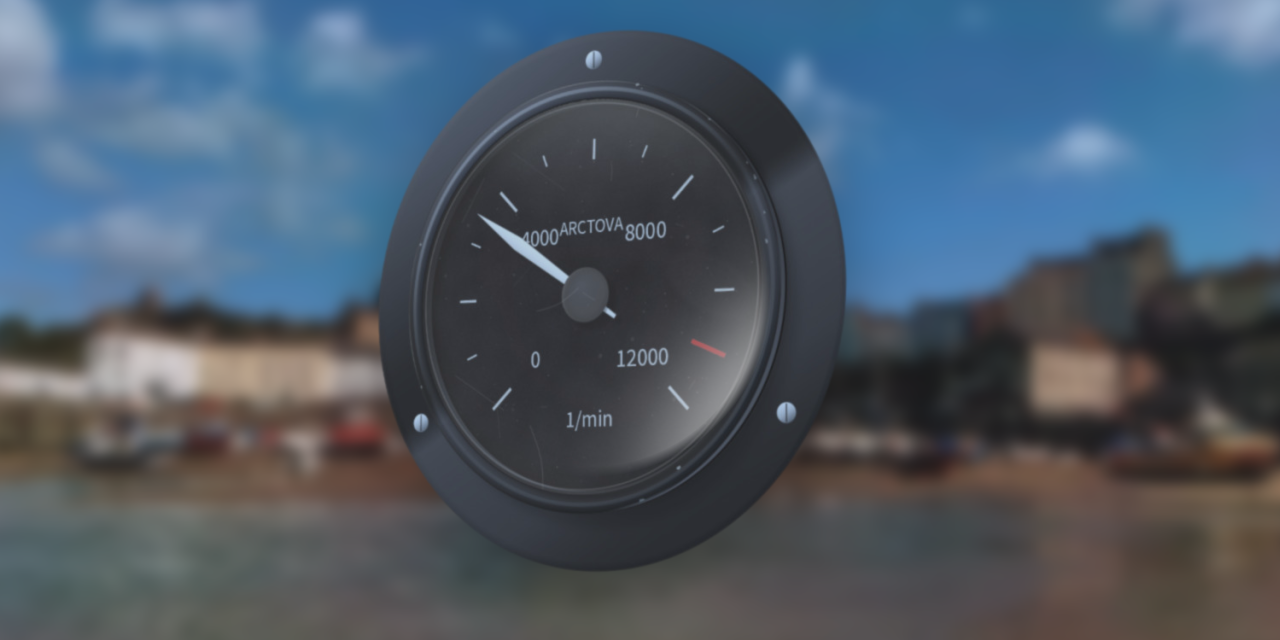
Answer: 3500 rpm
